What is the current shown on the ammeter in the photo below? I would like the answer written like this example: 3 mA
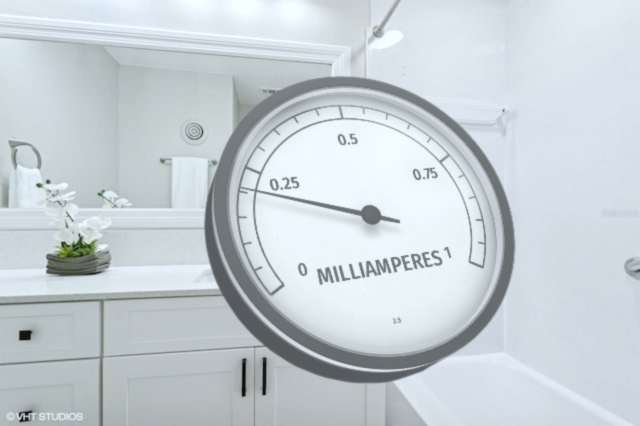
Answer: 0.2 mA
